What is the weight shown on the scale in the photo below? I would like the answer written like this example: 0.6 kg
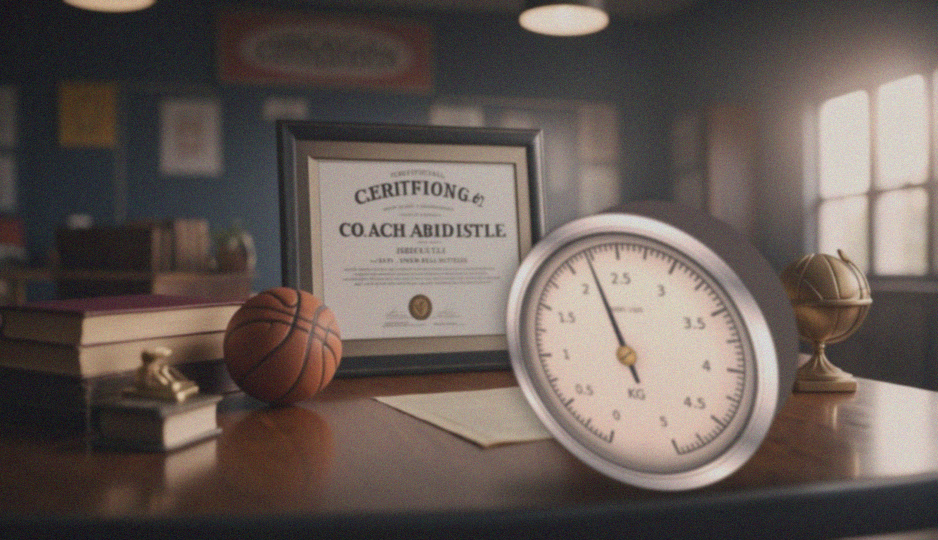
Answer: 2.25 kg
